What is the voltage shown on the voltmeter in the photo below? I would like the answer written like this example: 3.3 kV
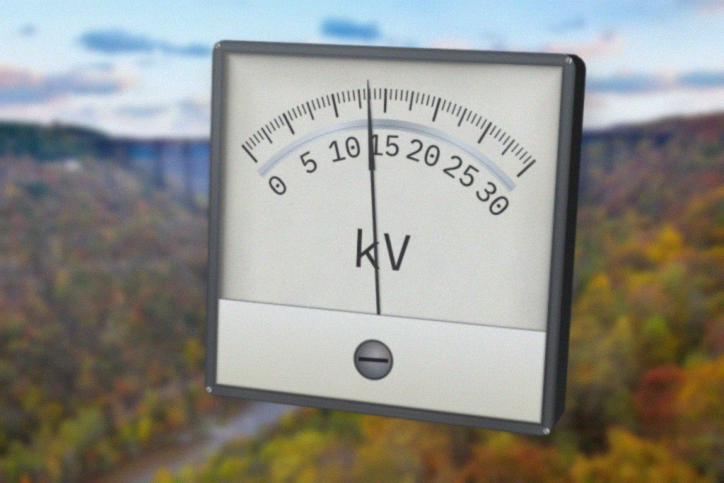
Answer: 13.5 kV
